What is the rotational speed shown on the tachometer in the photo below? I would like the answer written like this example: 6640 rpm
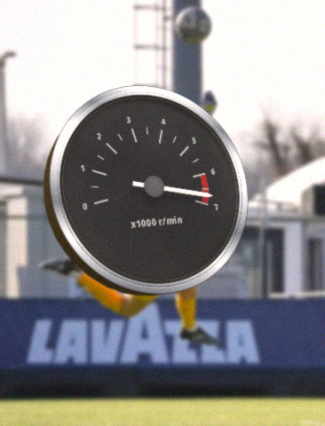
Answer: 6750 rpm
